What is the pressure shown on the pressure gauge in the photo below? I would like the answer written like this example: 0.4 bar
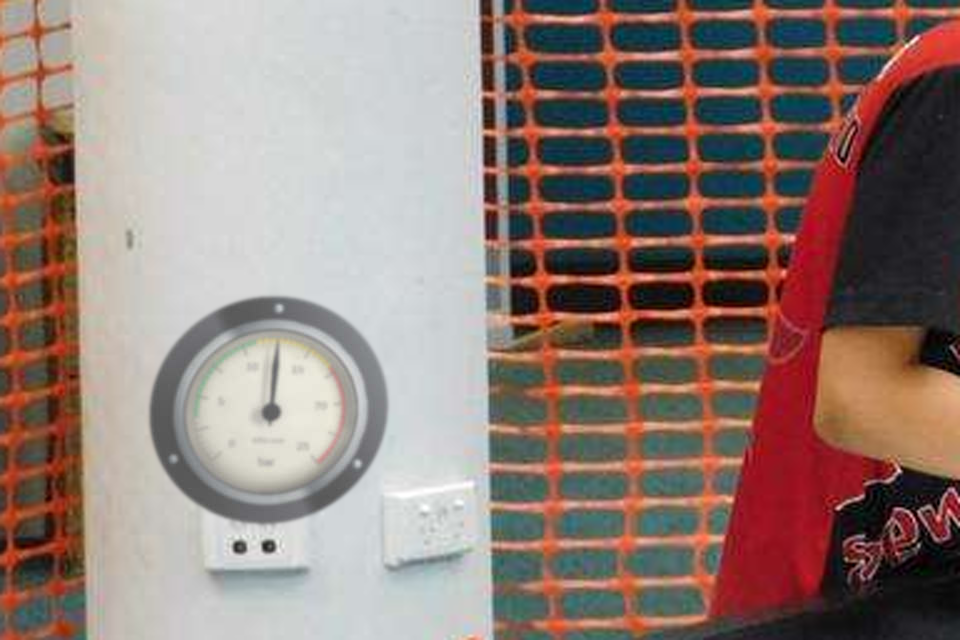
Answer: 12.5 bar
